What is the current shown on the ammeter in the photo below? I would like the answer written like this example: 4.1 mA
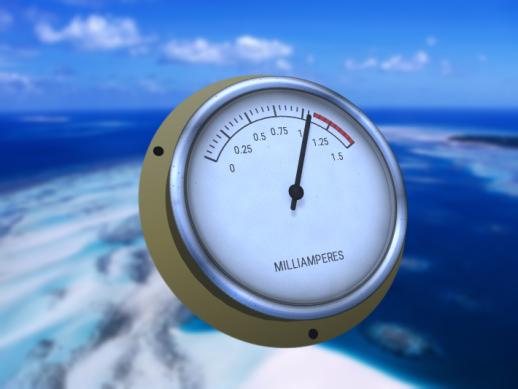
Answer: 1.05 mA
